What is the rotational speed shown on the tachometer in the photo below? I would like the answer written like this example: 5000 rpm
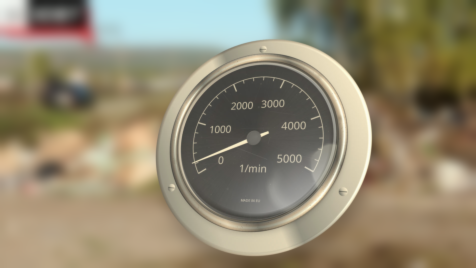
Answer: 200 rpm
